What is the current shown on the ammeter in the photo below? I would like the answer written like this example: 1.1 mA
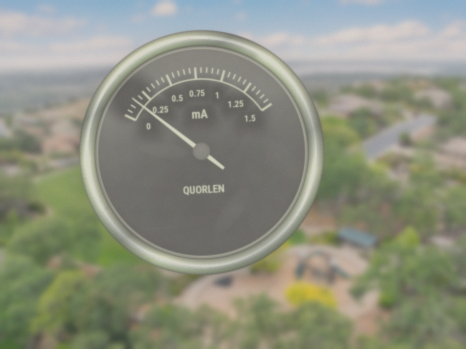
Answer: 0.15 mA
